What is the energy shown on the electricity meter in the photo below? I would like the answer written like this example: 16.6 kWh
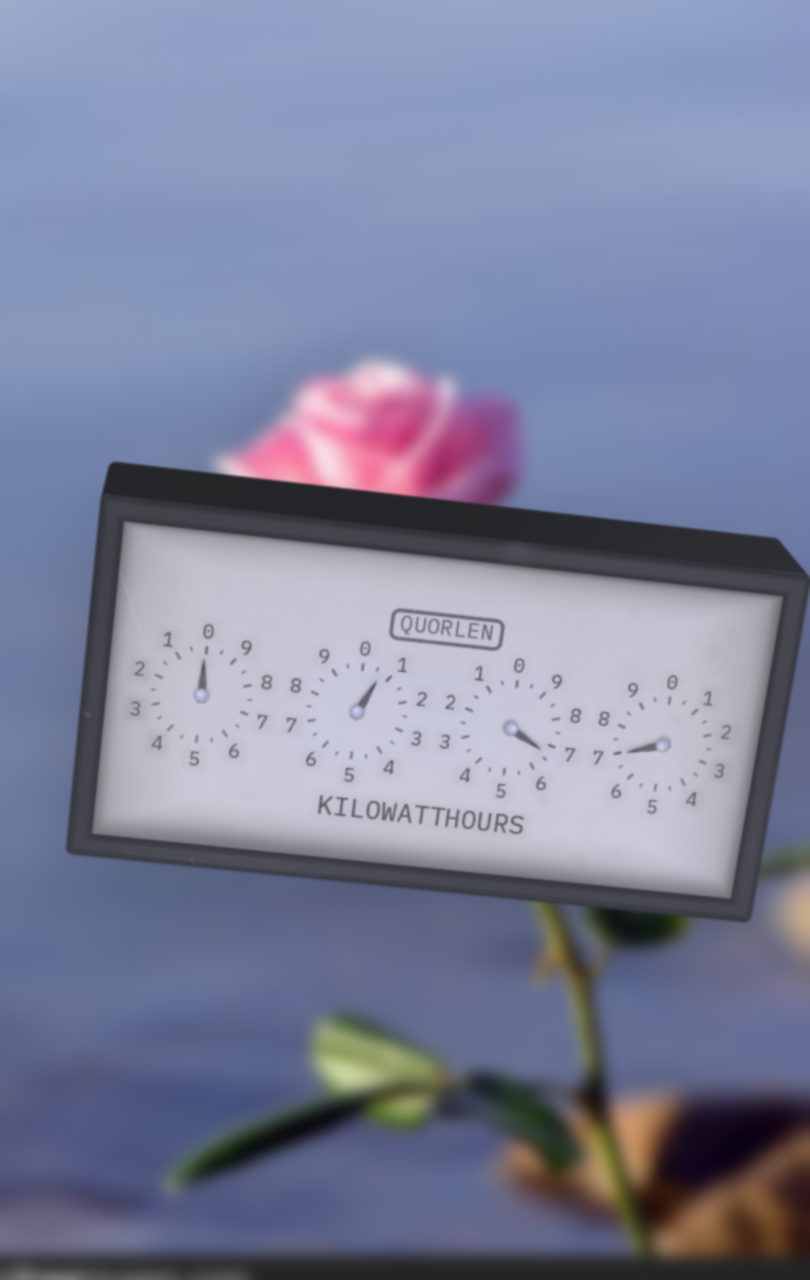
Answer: 67 kWh
